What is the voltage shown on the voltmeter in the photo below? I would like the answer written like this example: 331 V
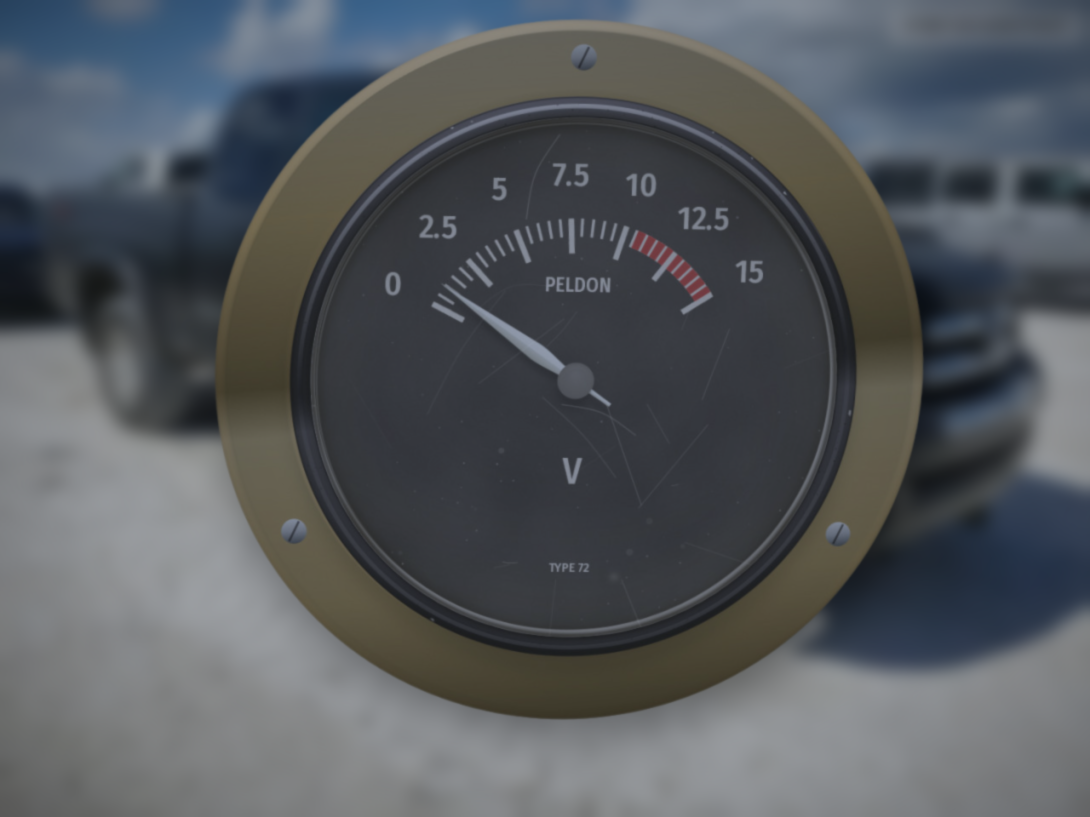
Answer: 1 V
